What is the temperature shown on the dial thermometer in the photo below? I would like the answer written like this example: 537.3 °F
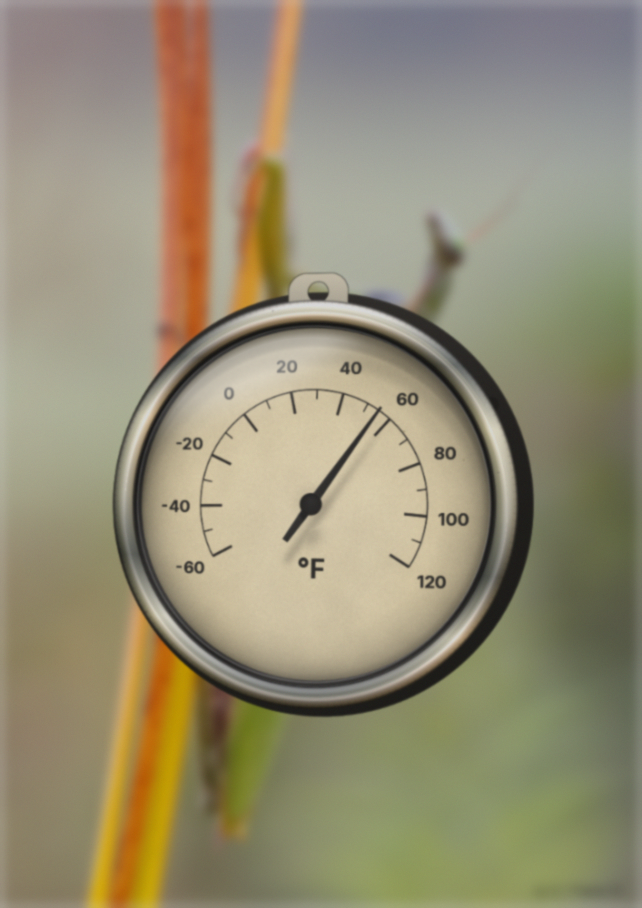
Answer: 55 °F
